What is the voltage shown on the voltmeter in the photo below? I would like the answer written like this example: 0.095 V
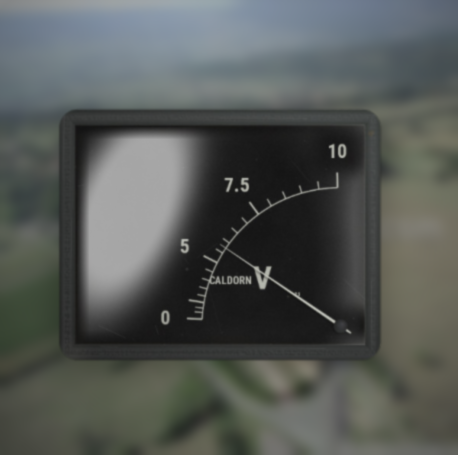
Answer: 5.75 V
